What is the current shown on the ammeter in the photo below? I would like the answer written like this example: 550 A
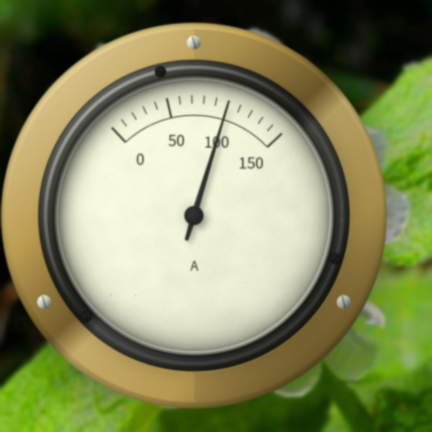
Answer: 100 A
